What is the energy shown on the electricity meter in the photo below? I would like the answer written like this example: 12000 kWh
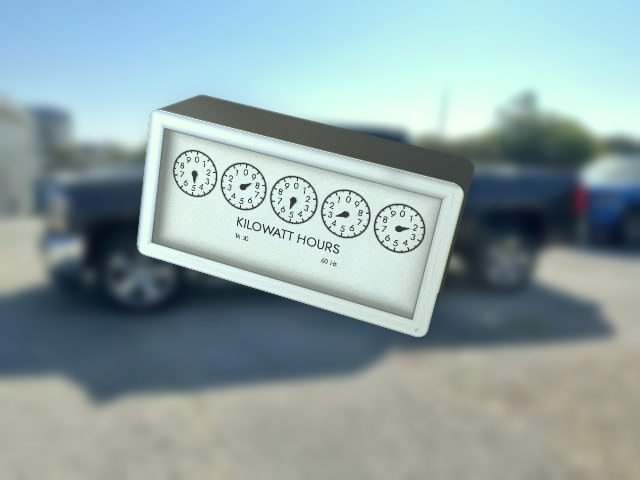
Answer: 48532 kWh
